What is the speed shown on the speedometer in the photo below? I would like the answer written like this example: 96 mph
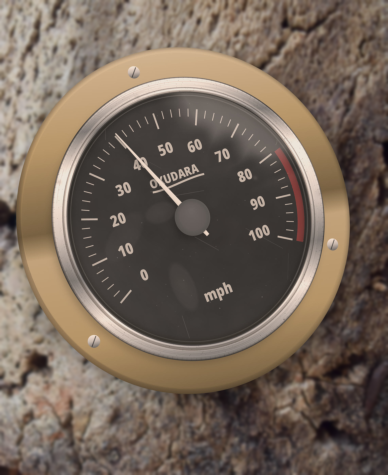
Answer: 40 mph
